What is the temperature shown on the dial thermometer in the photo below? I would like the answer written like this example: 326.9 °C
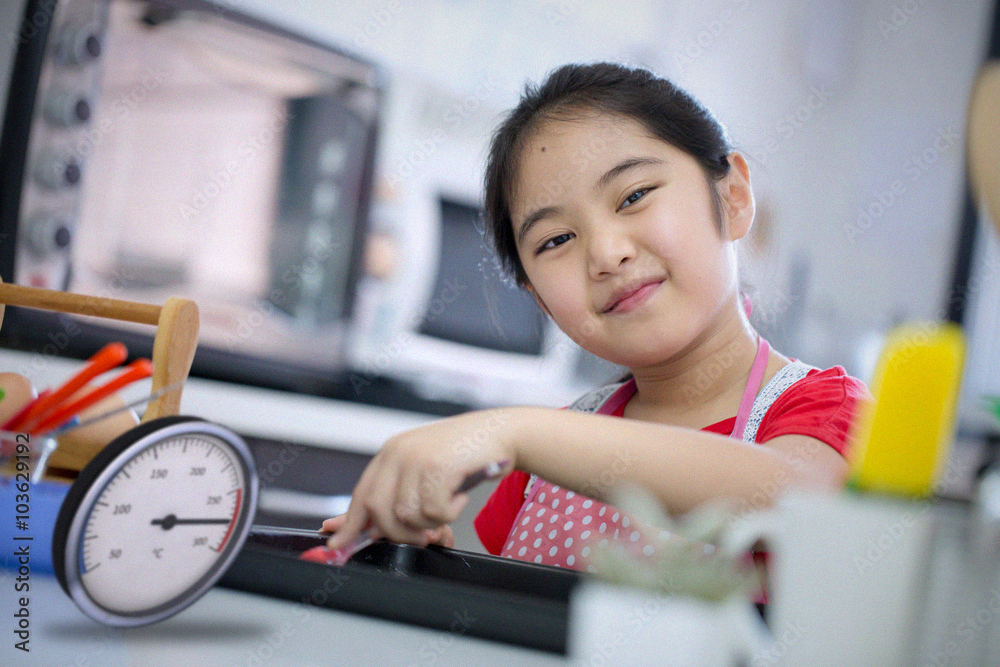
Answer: 275 °C
